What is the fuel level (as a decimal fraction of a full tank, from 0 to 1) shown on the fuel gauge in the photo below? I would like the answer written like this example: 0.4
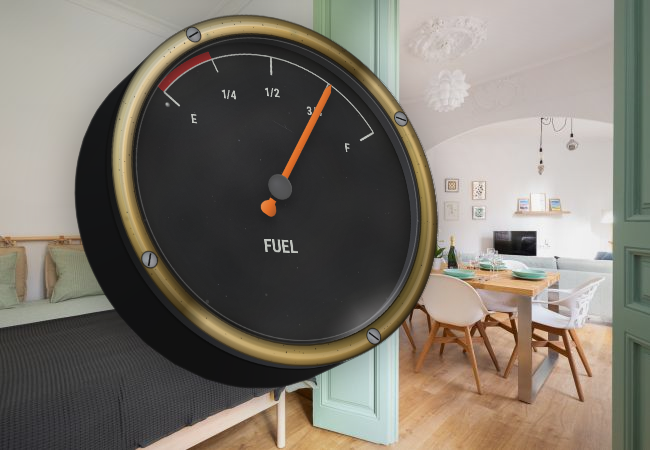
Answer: 0.75
